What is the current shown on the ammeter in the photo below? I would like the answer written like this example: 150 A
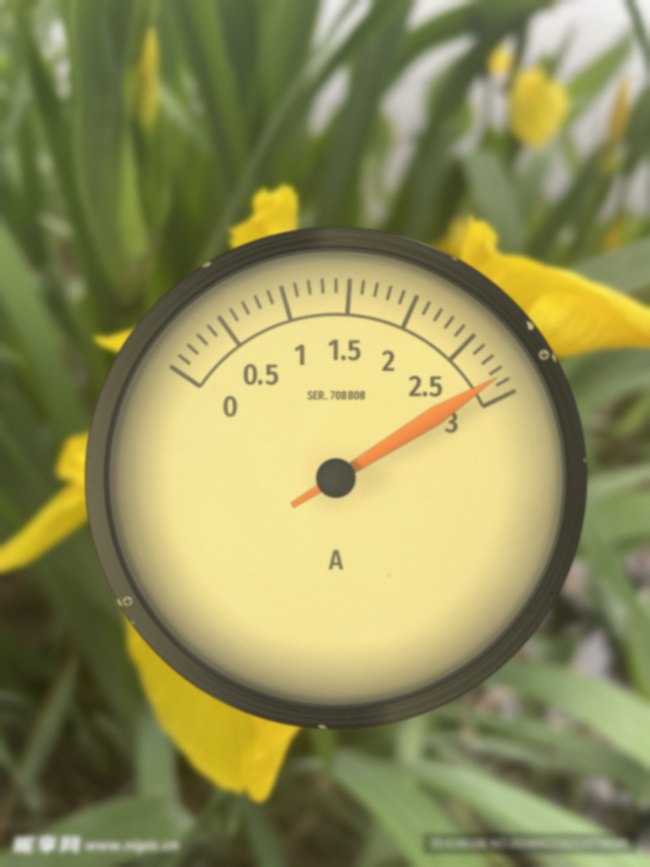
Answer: 2.85 A
